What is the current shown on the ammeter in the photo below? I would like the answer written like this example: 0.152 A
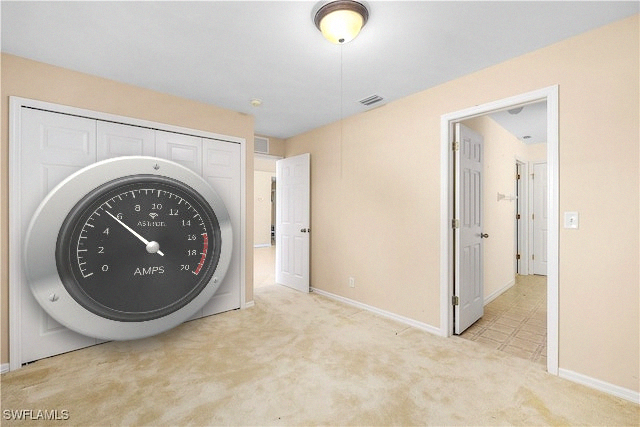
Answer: 5.5 A
